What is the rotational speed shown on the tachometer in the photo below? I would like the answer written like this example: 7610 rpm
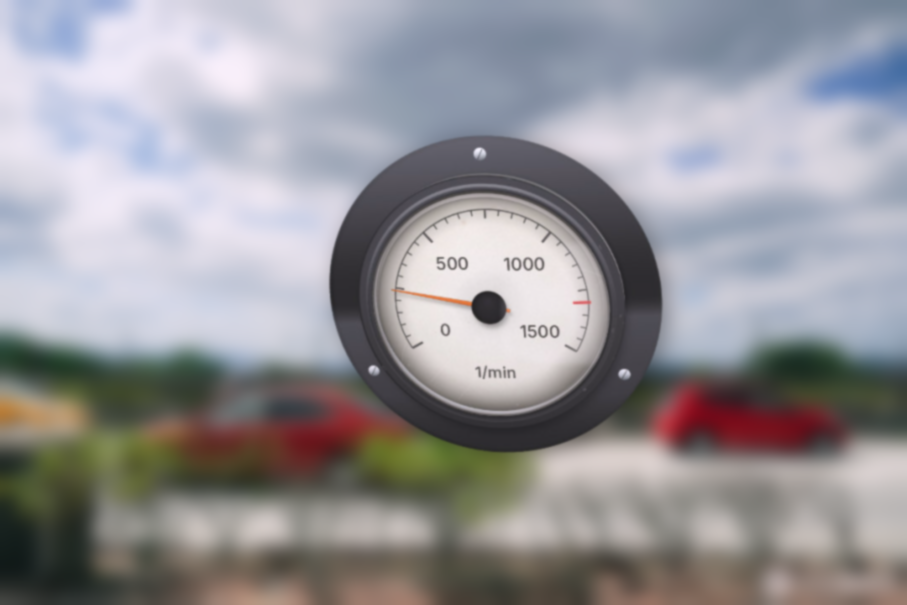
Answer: 250 rpm
